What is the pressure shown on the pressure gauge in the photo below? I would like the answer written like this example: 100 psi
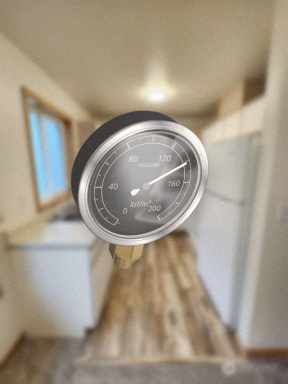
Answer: 140 psi
